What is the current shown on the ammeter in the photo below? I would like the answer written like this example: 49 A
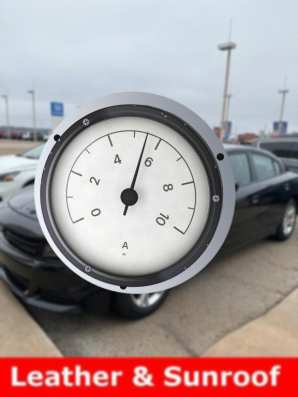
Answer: 5.5 A
